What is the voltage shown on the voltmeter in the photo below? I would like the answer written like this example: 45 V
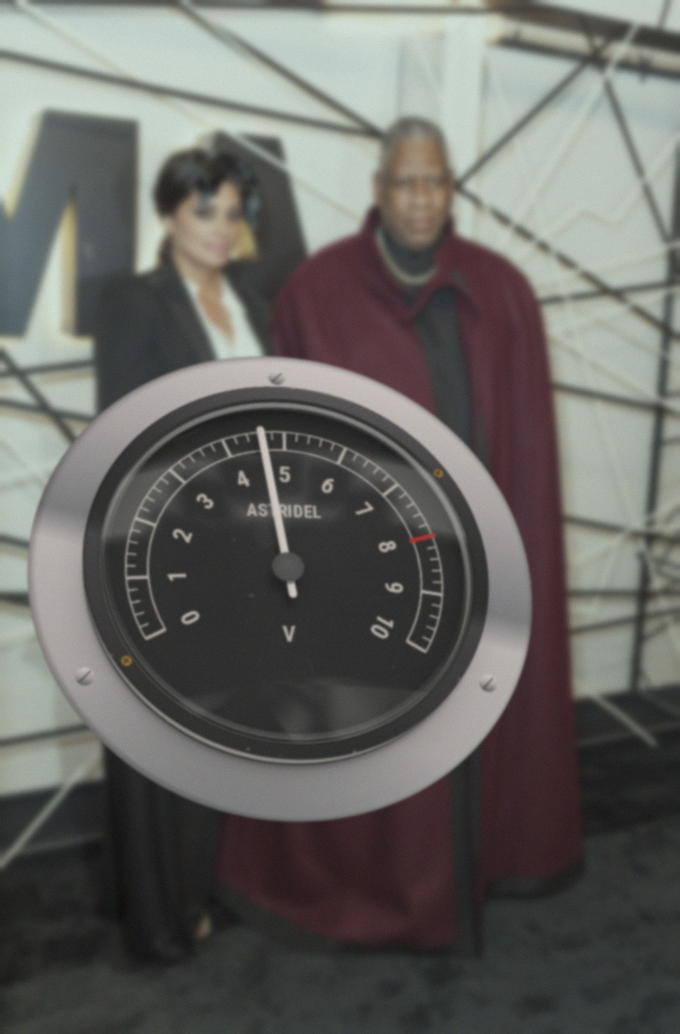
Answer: 4.6 V
